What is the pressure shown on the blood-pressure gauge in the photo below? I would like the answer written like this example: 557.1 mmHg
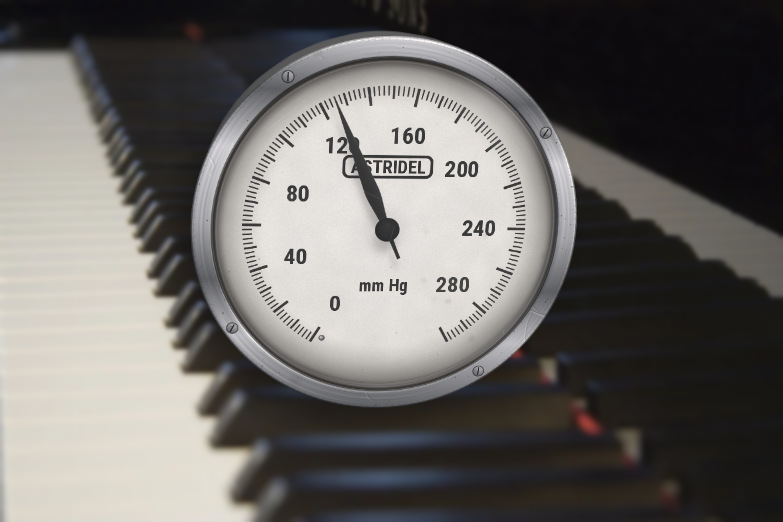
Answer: 126 mmHg
